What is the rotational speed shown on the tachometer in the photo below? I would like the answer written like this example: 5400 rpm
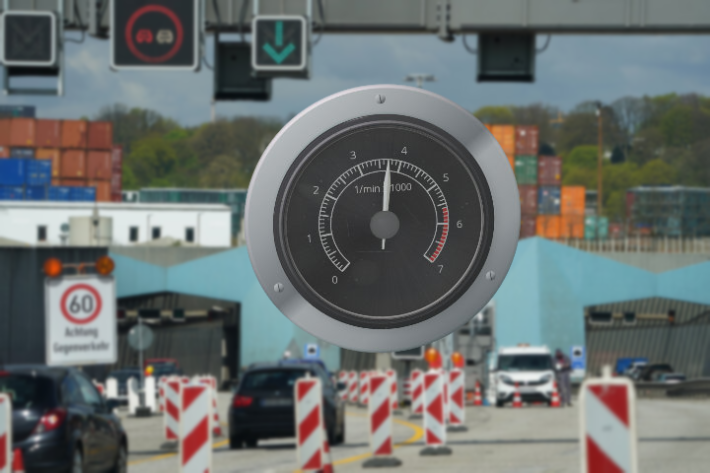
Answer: 3700 rpm
